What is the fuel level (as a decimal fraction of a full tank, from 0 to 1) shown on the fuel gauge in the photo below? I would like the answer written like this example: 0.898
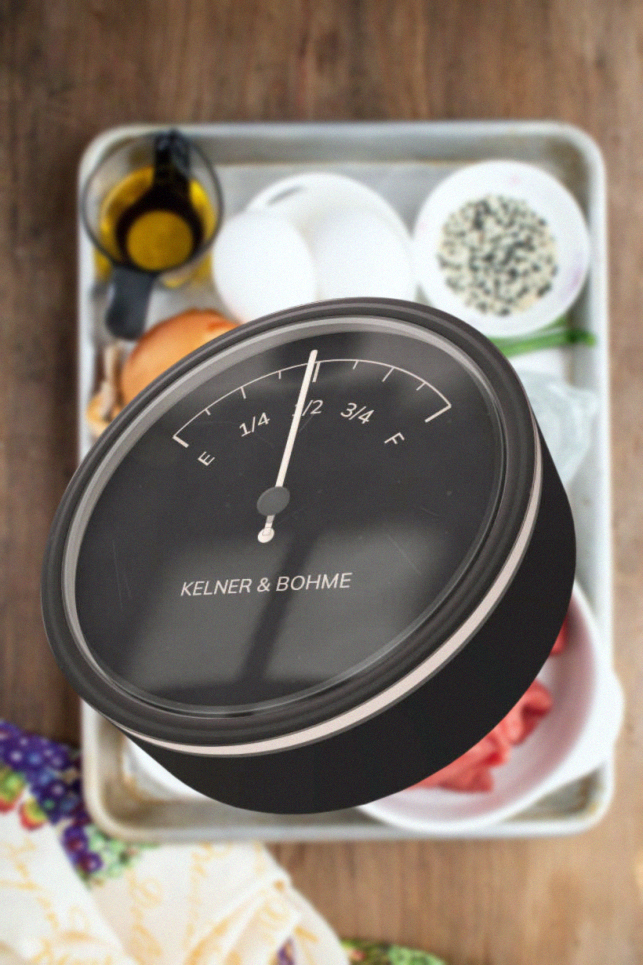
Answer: 0.5
